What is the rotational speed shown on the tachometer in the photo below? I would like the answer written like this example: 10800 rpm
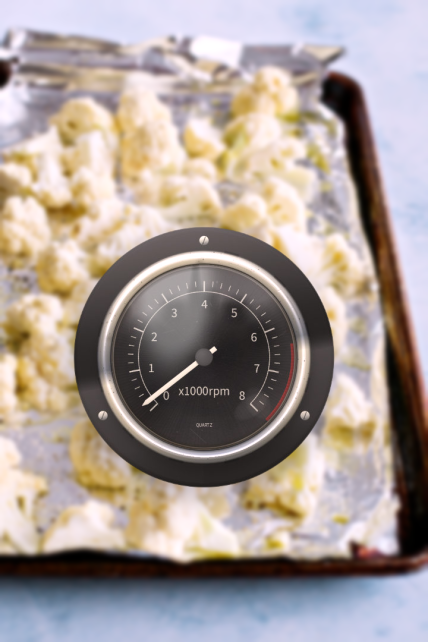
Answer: 200 rpm
